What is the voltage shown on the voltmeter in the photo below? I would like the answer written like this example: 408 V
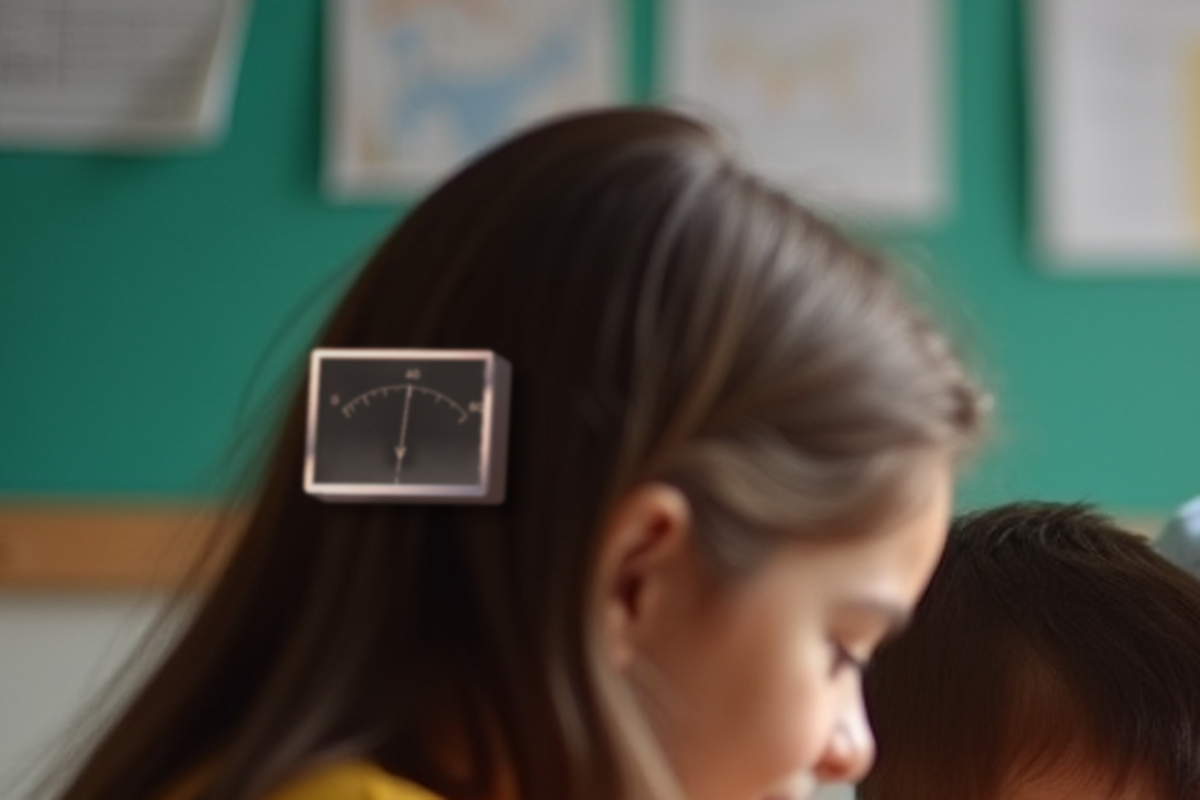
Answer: 40 V
